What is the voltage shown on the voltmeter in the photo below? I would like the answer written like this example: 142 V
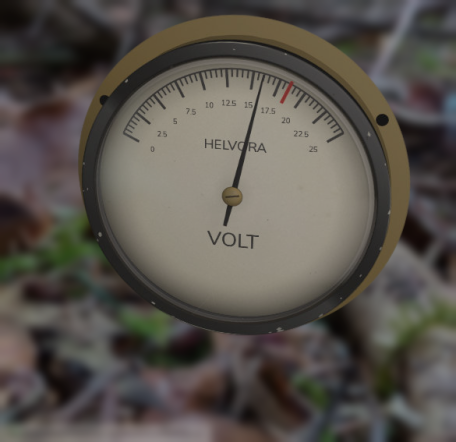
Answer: 16 V
